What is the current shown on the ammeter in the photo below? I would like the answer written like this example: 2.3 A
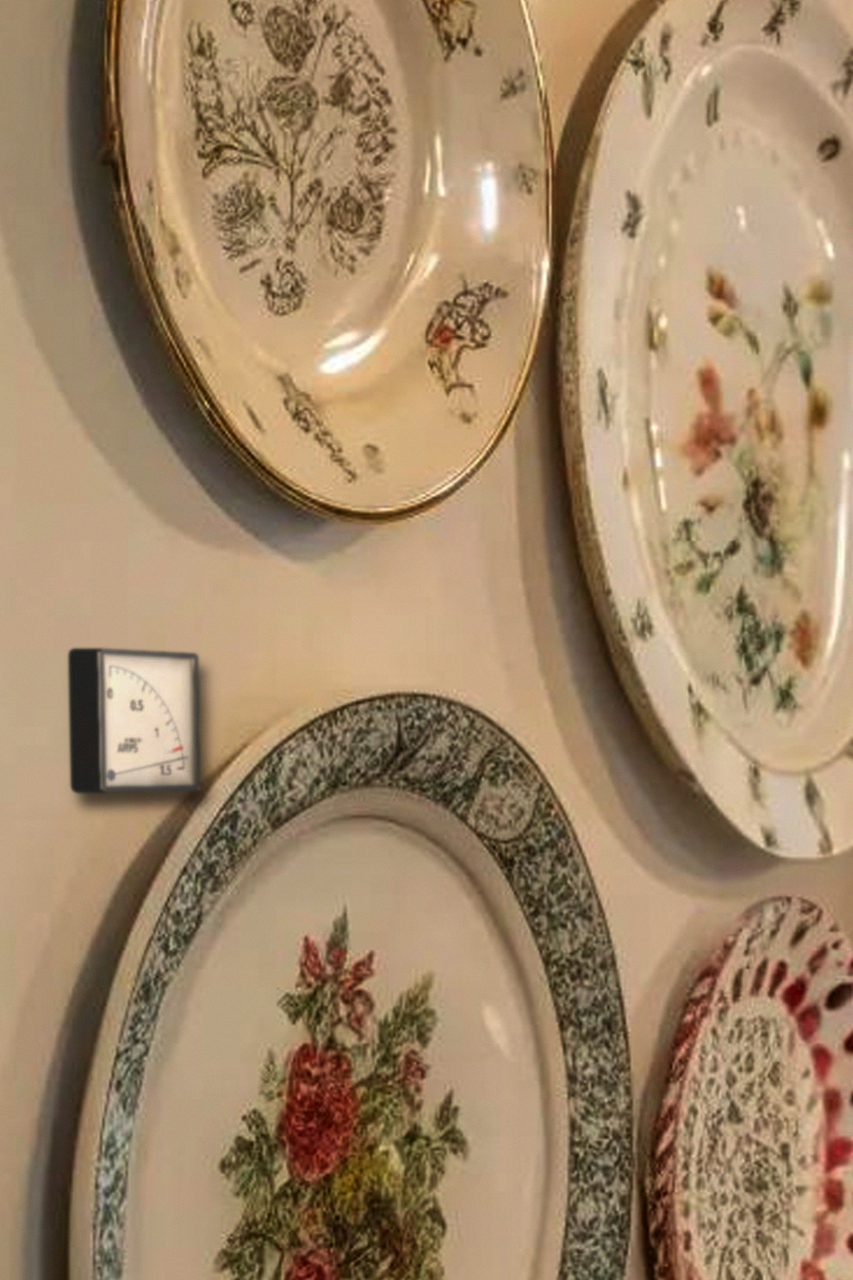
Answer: 1.4 A
